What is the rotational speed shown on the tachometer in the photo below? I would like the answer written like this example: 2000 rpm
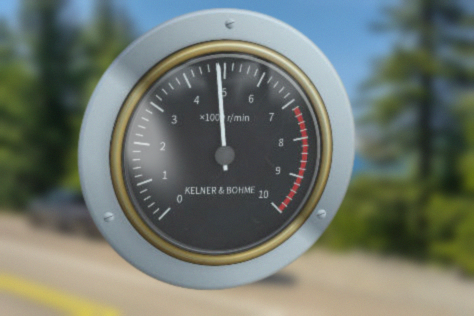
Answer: 4800 rpm
